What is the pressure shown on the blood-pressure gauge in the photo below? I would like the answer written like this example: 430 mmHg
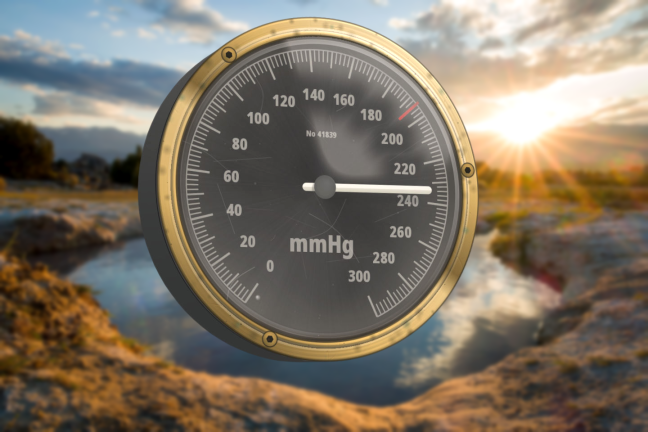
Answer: 234 mmHg
